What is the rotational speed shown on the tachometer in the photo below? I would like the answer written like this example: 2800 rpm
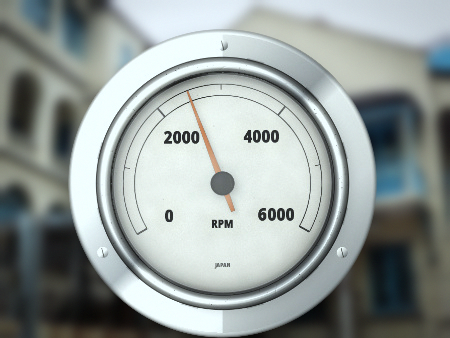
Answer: 2500 rpm
